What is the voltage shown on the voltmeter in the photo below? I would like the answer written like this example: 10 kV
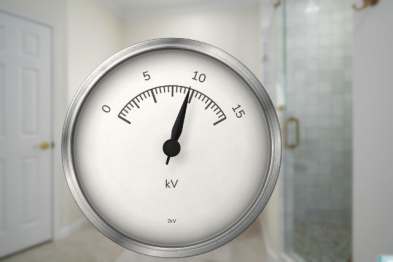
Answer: 9.5 kV
